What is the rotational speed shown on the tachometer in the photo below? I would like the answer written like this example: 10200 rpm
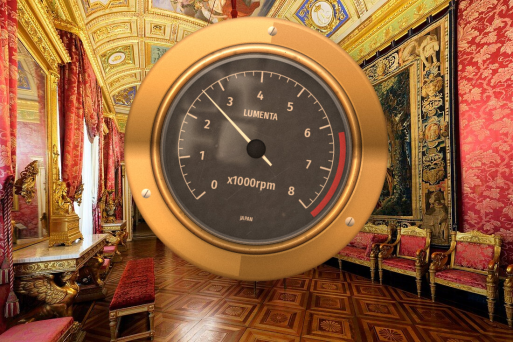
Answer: 2600 rpm
